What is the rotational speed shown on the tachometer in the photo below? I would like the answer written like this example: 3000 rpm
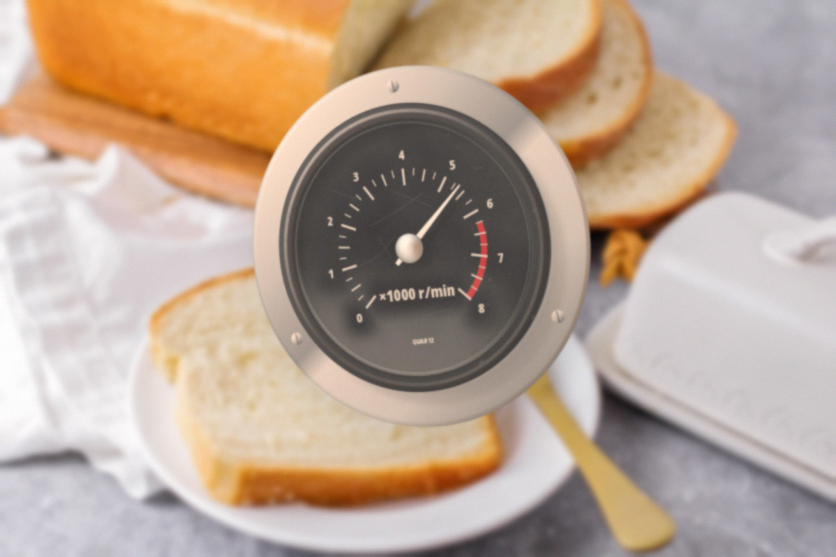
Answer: 5375 rpm
